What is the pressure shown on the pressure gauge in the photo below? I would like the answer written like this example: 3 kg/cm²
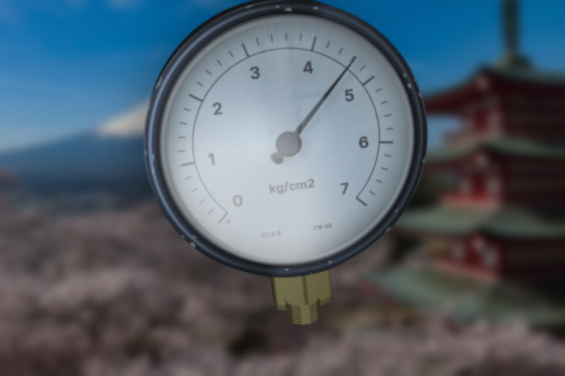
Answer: 4.6 kg/cm²
